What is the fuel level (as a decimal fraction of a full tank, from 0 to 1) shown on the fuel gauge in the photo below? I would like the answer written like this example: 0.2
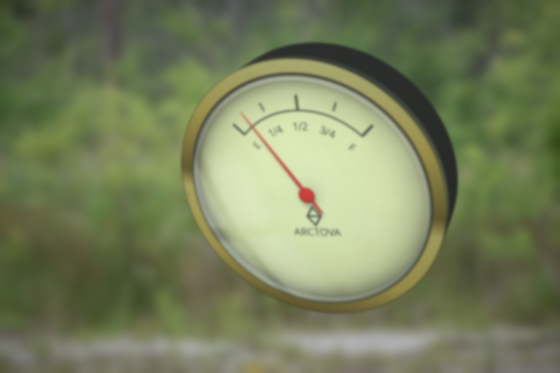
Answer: 0.125
